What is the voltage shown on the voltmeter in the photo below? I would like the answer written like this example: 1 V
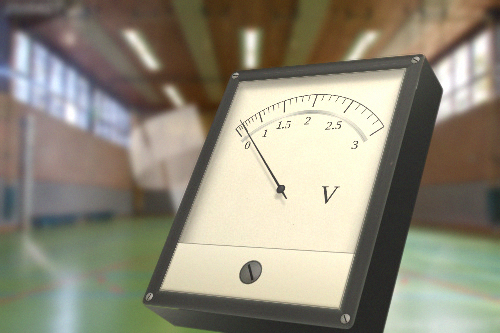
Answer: 0.5 V
